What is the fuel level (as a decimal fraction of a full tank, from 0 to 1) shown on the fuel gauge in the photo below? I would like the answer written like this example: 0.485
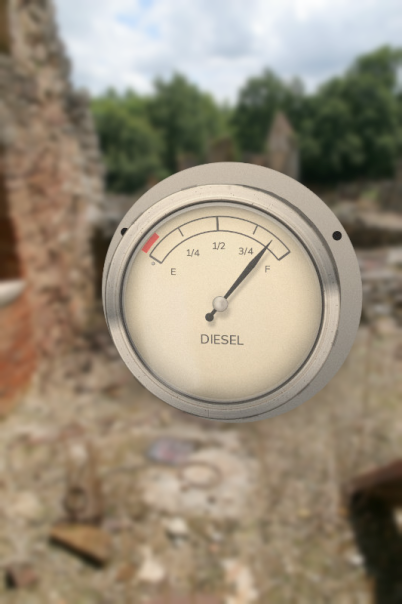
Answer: 0.875
